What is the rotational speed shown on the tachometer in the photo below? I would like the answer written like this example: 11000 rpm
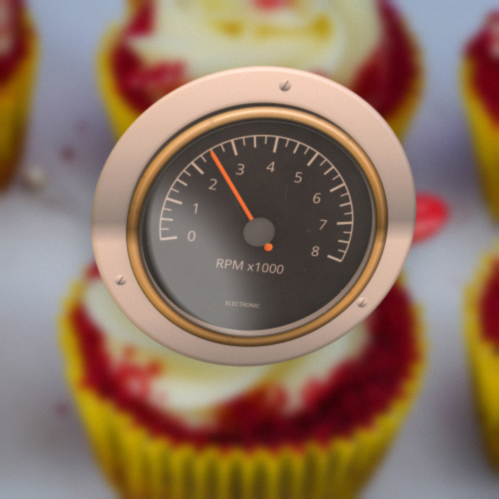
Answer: 2500 rpm
